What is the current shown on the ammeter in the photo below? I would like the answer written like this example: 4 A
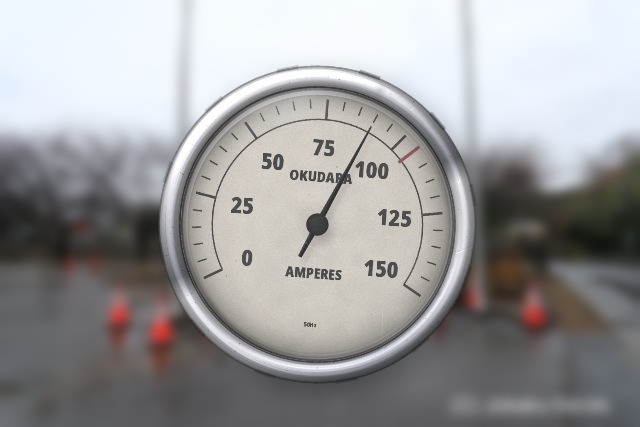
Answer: 90 A
